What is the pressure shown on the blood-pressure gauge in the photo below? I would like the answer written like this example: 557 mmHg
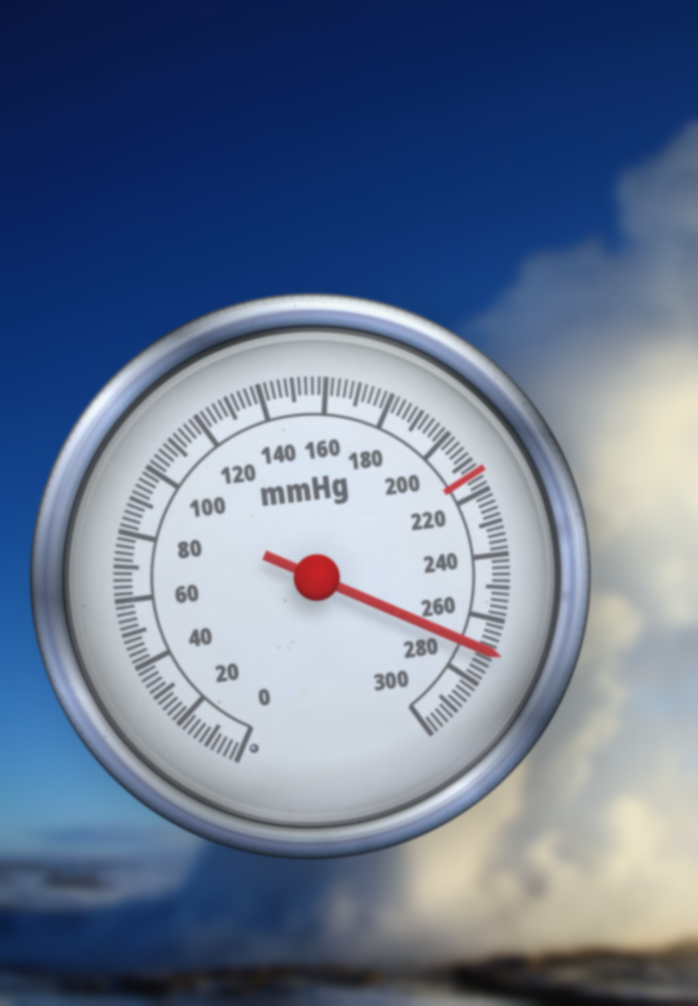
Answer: 270 mmHg
